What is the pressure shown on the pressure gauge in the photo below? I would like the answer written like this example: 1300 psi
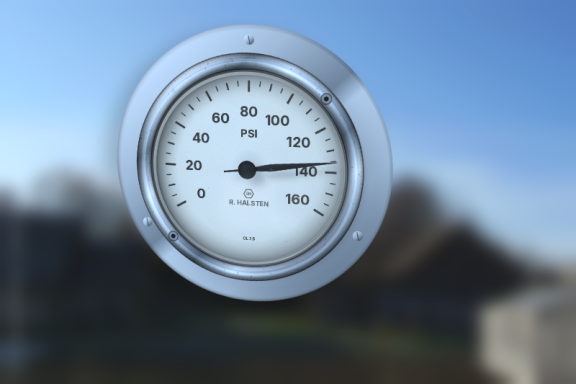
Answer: 135 psi
